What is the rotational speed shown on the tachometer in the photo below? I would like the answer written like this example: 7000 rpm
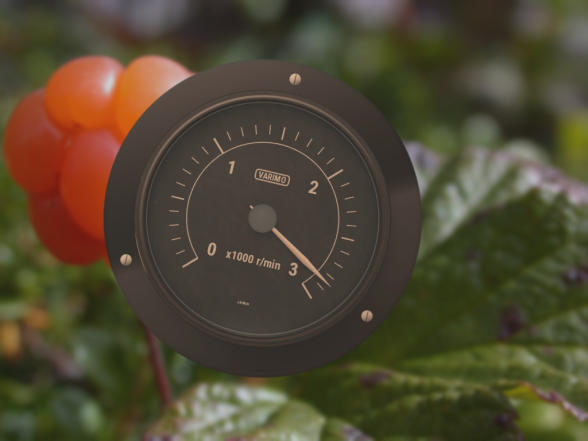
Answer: 2850 rpm
